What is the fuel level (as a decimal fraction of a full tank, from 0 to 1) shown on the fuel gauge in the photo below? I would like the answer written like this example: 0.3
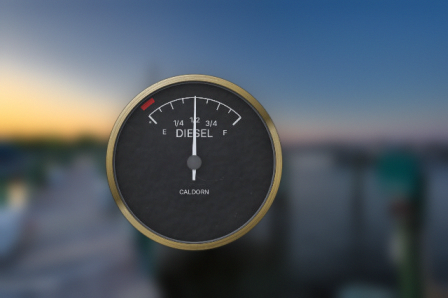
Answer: 0.5
